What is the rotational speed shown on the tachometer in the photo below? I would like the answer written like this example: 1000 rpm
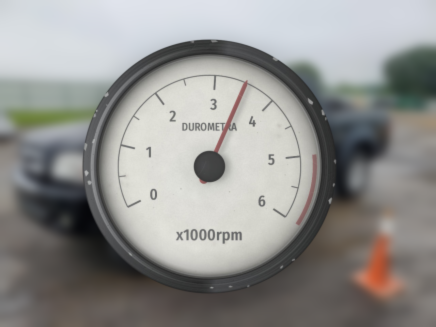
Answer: 3500 rpm
